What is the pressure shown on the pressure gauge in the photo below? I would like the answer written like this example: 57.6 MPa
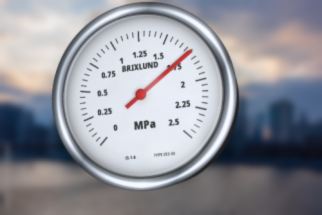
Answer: 1.75 MPa
